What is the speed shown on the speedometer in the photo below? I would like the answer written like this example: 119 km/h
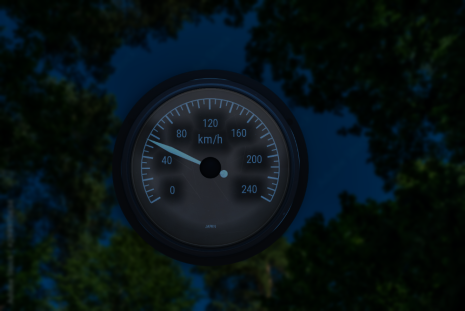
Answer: 55 km/h
